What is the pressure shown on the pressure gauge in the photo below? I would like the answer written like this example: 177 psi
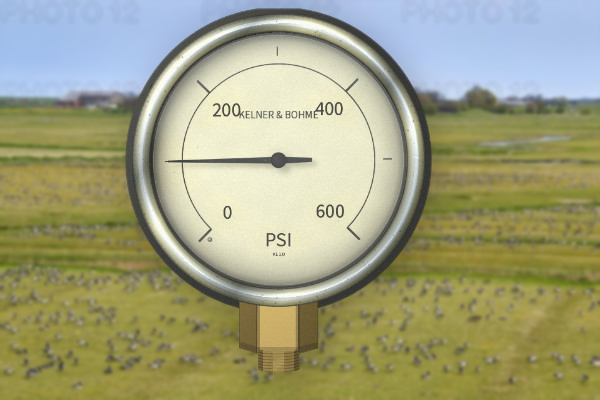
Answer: 100 psi
